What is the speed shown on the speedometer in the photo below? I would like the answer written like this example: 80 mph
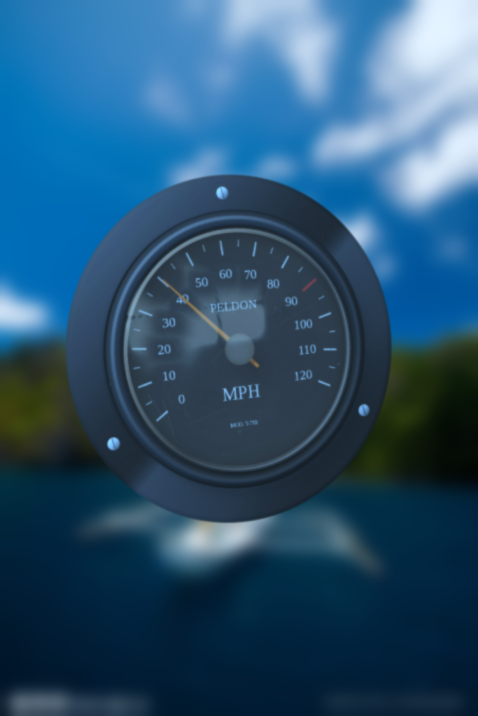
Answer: 40 mph
